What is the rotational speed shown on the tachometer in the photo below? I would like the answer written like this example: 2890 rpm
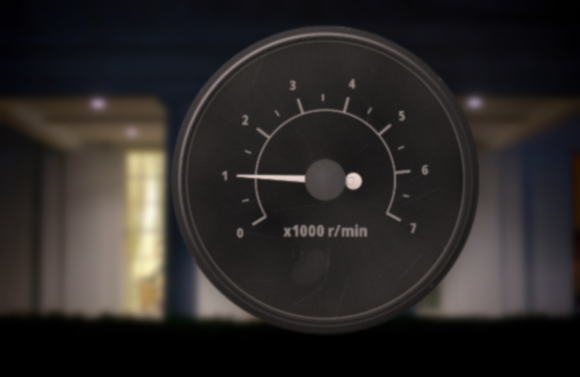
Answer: 1000 rpm
